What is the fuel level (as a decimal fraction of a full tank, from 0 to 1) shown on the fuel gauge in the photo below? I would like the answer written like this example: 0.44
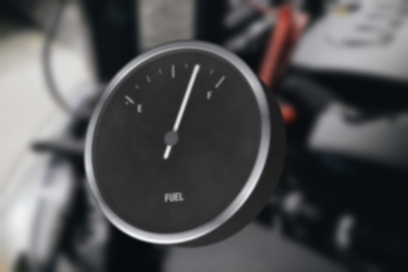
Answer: 0.75
